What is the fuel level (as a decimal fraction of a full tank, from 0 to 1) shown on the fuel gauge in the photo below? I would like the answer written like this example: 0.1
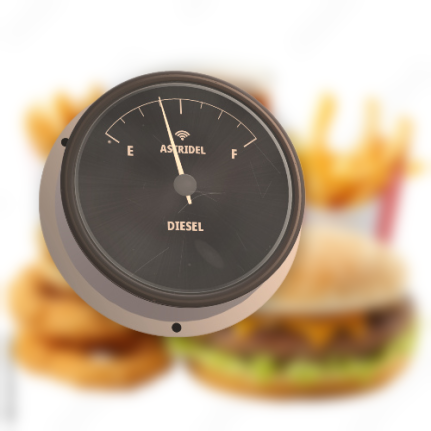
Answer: 0.375
